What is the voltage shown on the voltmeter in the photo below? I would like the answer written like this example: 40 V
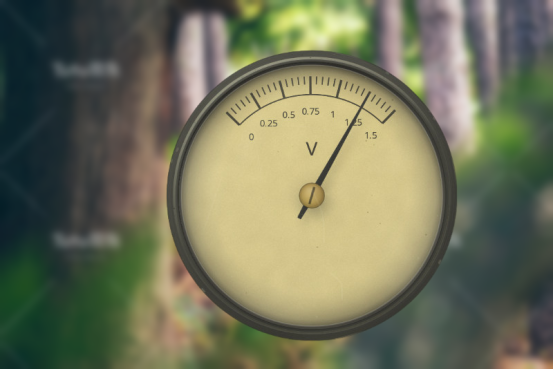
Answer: 1.25 V
